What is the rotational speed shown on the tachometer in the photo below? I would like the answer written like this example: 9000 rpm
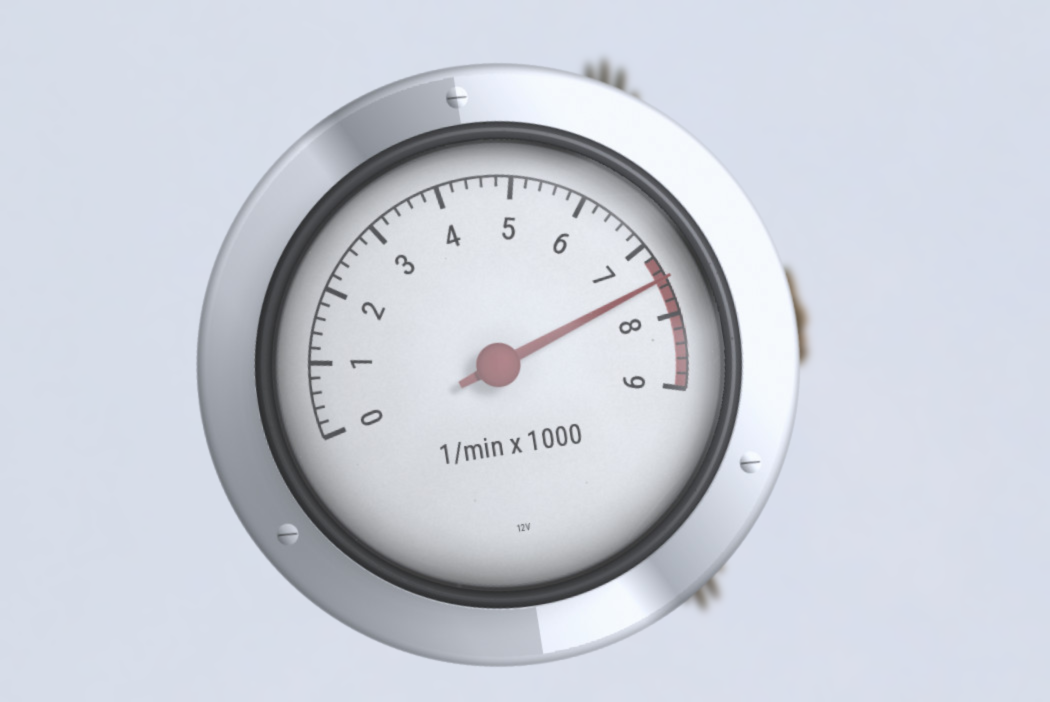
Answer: 7500 rpm
